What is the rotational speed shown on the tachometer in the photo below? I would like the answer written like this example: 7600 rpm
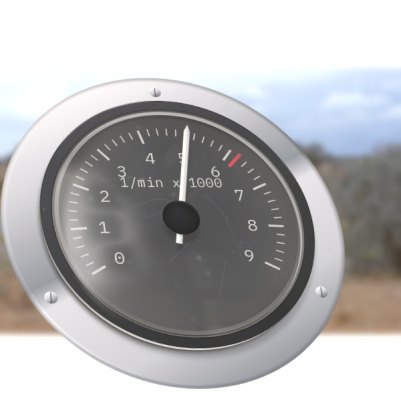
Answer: 5000 rpm
